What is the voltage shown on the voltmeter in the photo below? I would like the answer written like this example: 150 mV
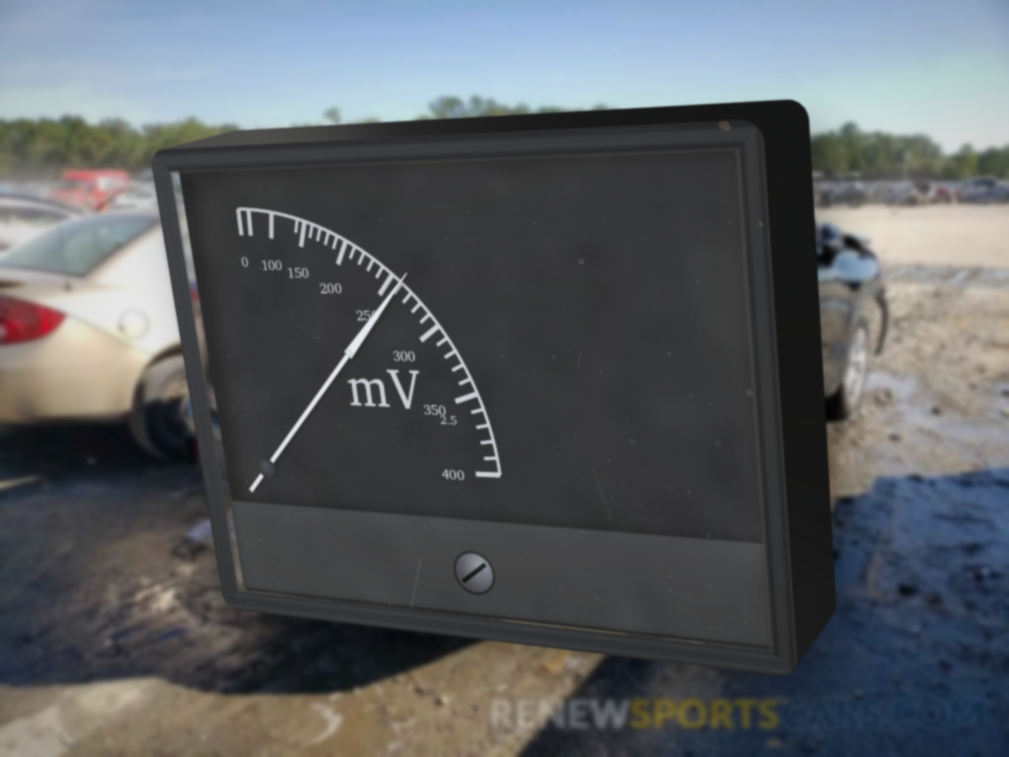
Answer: 260 mV
